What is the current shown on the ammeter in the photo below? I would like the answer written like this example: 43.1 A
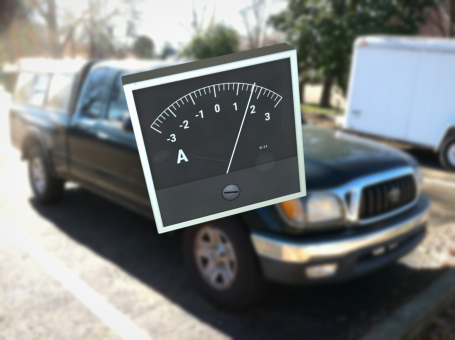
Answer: 1.6 A
